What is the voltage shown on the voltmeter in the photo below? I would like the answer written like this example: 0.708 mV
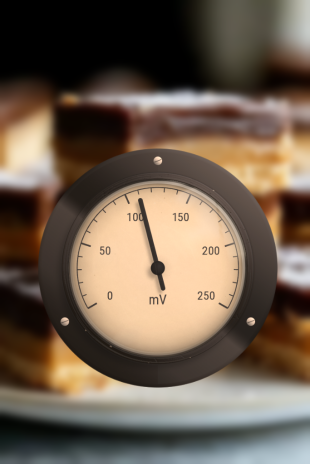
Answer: 110 mV
